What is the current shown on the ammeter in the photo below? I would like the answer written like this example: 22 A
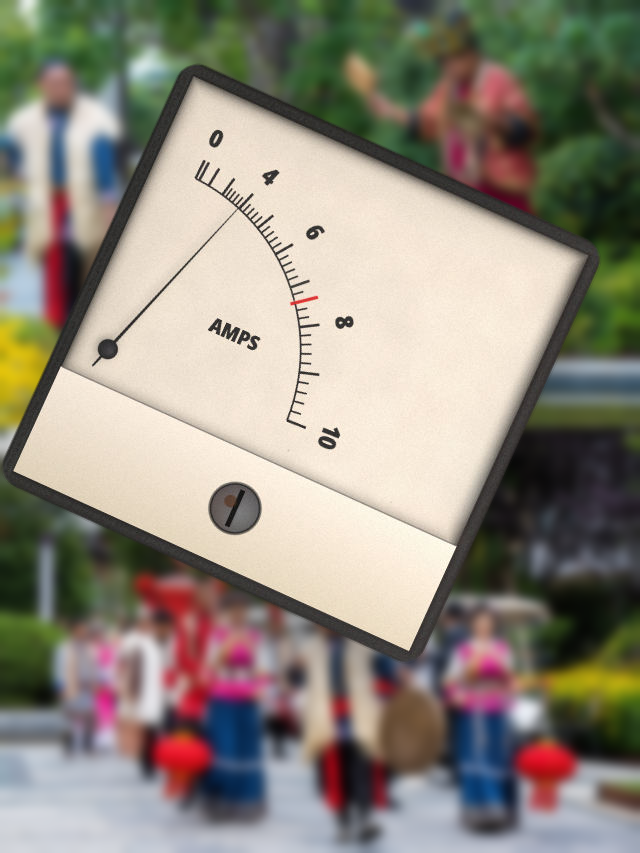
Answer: 4 A
